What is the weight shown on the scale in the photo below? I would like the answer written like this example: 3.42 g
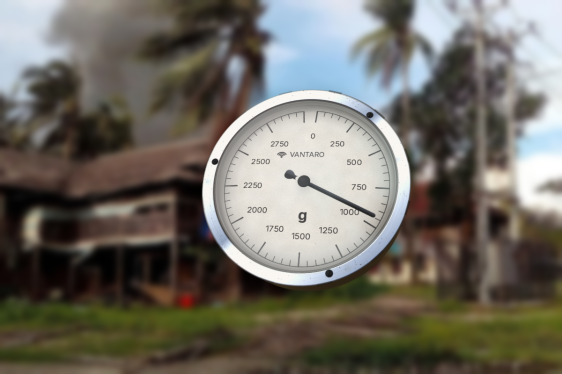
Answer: 950 g
